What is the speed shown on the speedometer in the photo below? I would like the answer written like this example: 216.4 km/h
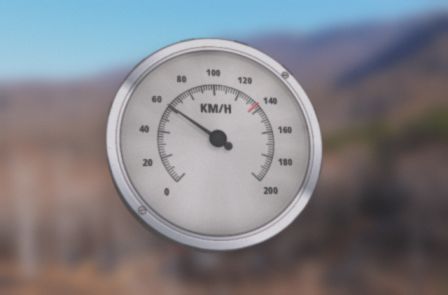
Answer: 60 km/h
